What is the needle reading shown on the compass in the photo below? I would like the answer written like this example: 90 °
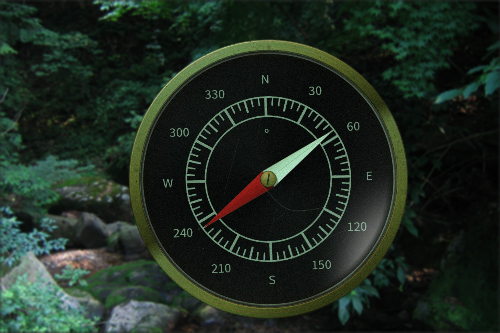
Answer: 235 °
